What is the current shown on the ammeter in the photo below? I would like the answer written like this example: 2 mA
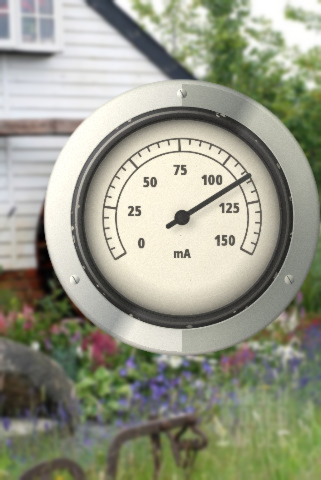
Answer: 112.5 mA
